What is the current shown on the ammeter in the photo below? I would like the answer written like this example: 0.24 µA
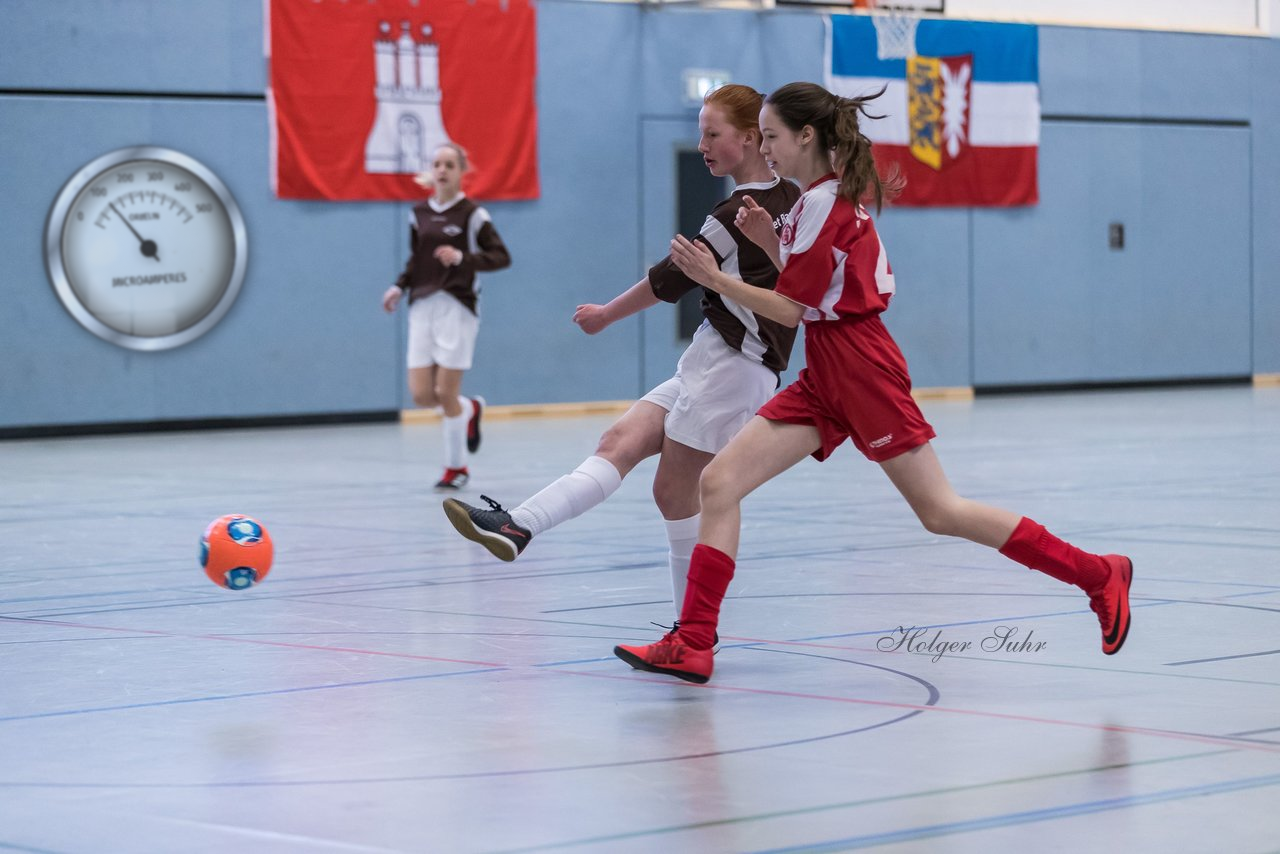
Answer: 100 µA
